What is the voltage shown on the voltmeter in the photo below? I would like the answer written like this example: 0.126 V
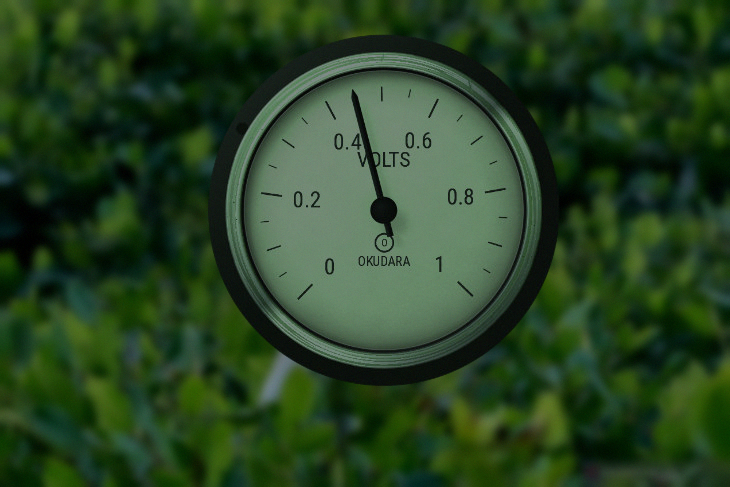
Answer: 0.45 V
